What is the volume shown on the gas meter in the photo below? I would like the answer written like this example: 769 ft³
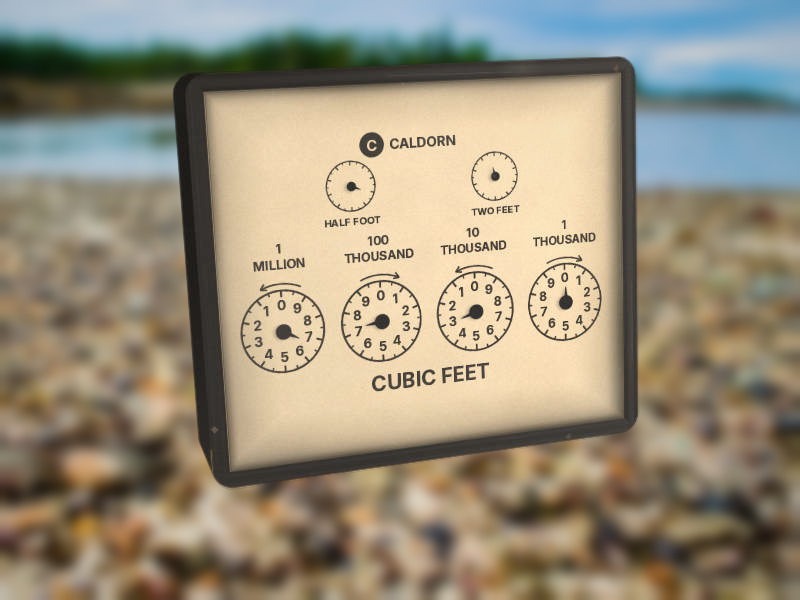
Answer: 673000 ft³
